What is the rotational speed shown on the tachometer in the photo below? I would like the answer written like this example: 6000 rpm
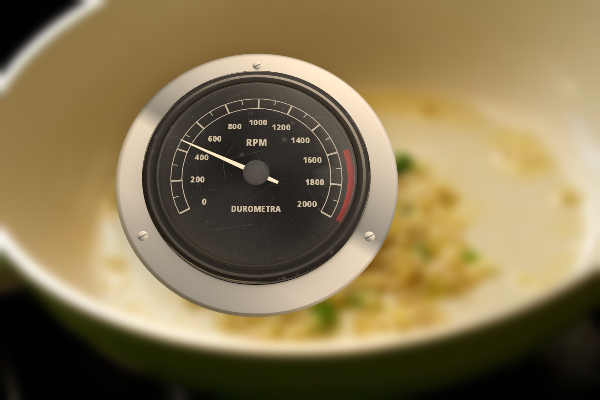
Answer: 450 rpm
